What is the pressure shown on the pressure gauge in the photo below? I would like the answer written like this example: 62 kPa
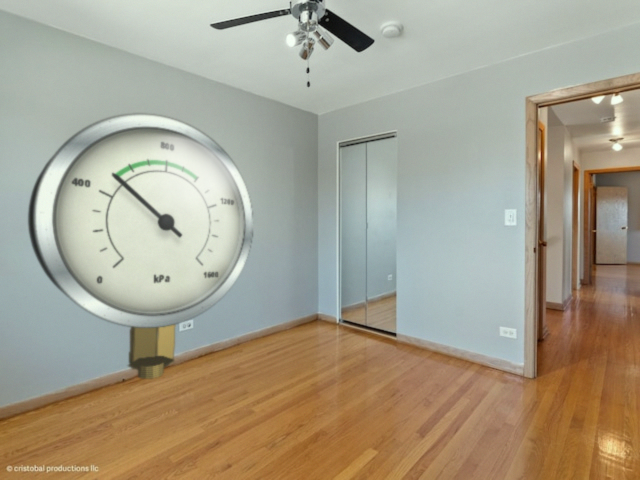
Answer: 500 kPa
